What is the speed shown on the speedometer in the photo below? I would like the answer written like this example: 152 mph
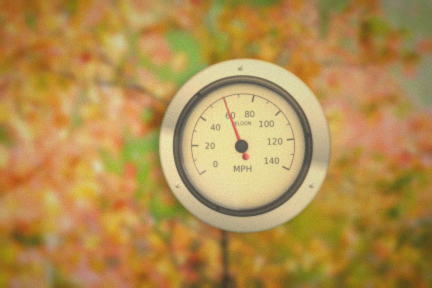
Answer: 60 mph
